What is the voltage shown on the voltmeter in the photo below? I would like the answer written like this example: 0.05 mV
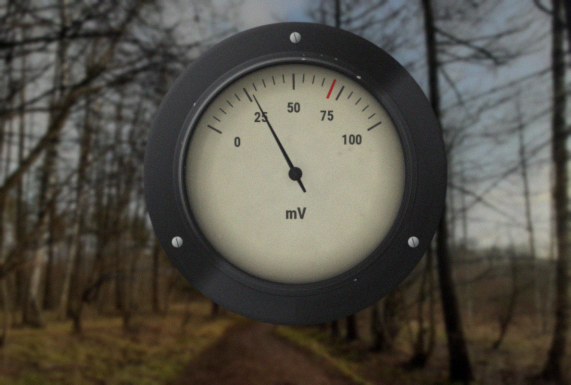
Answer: 27.5 mV
